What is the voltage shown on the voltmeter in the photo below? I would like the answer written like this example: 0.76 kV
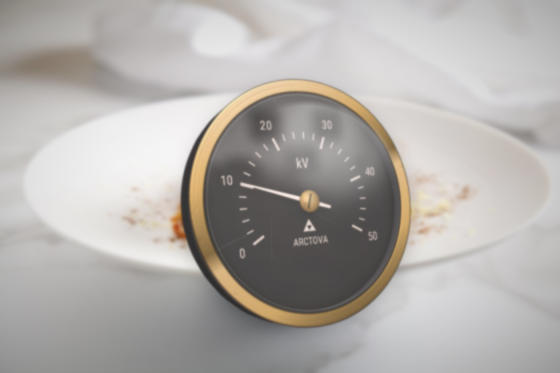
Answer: 10 kV
